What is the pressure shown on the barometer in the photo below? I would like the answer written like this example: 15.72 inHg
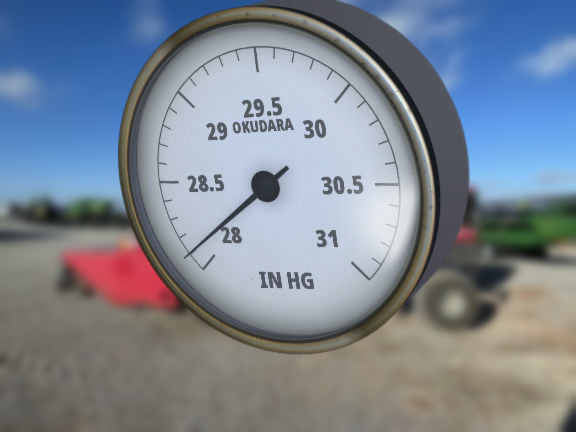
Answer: 28.1 inHg
